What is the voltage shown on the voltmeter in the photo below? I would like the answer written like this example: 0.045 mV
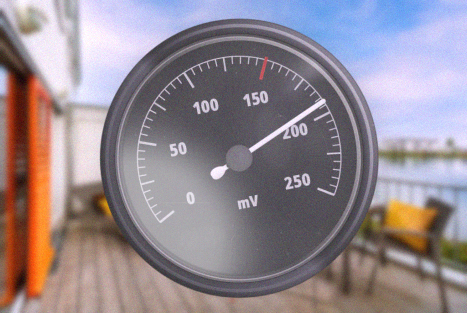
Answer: 192.5 mV
